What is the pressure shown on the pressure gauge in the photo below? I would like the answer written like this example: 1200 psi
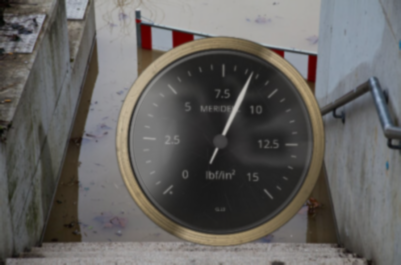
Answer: 8.75 psi
